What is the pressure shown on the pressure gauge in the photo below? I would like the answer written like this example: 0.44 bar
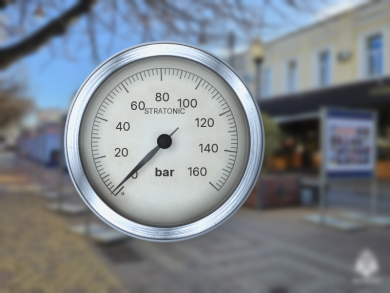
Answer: 2 bar
